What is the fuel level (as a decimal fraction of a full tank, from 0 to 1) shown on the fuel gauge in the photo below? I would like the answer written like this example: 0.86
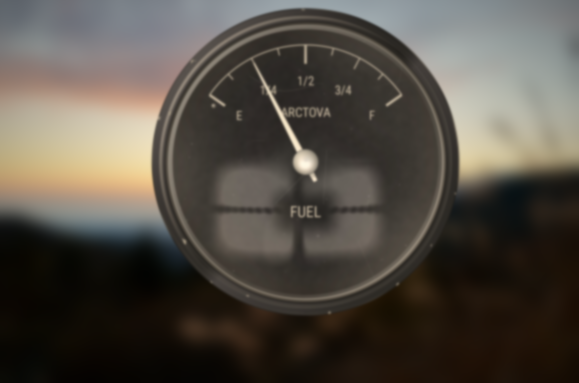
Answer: 0.25
